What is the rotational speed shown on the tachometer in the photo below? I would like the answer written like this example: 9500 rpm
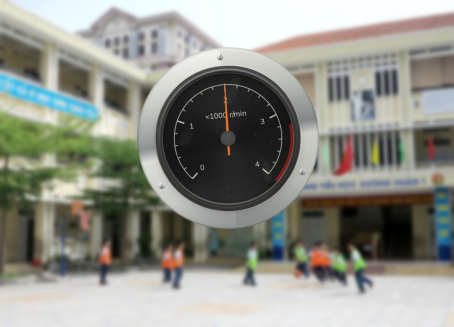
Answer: 2000 rpm
